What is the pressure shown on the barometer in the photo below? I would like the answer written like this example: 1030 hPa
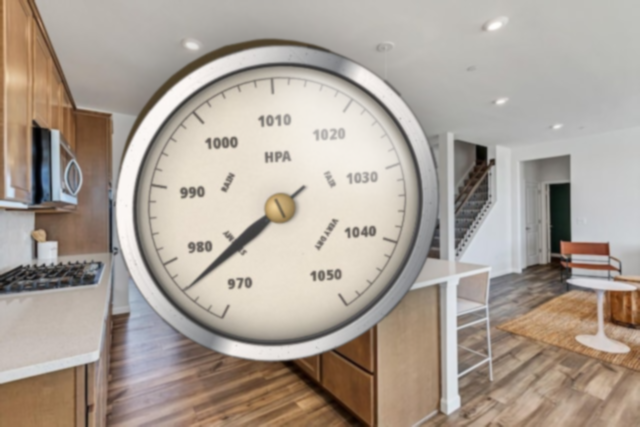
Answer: 976 hPa
